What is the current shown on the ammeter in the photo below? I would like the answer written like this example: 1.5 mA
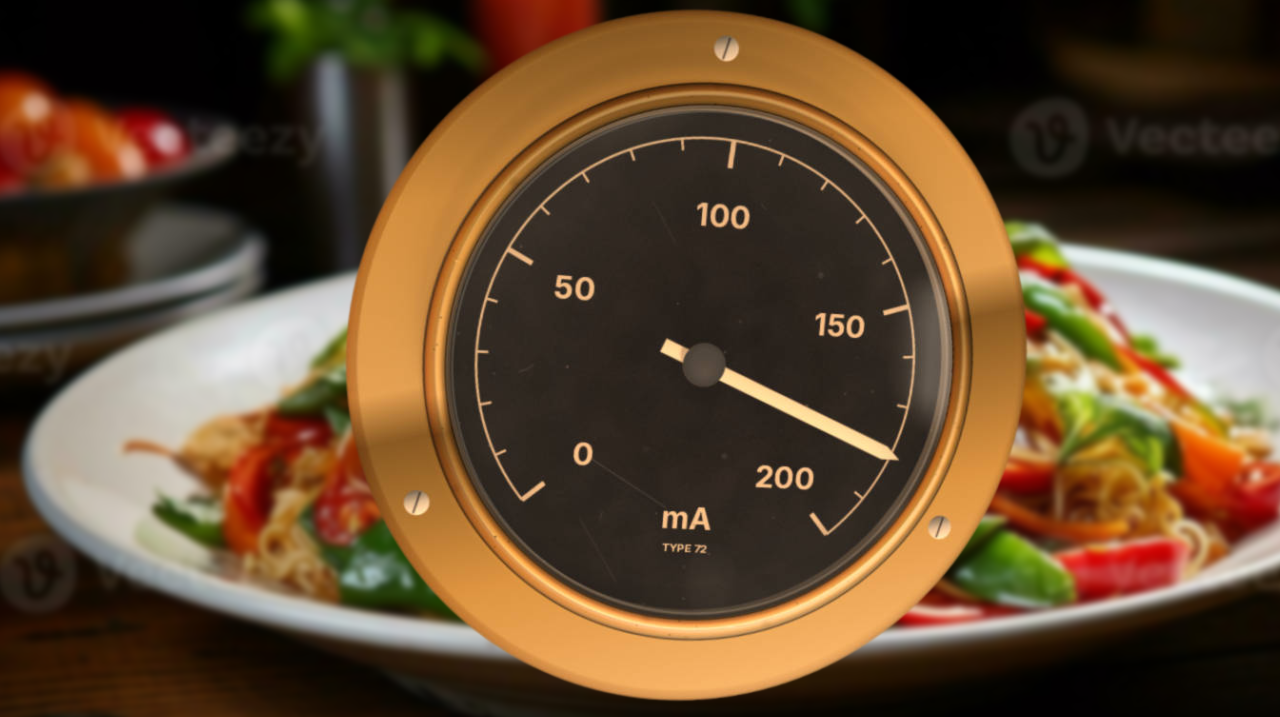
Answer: 180 mA
